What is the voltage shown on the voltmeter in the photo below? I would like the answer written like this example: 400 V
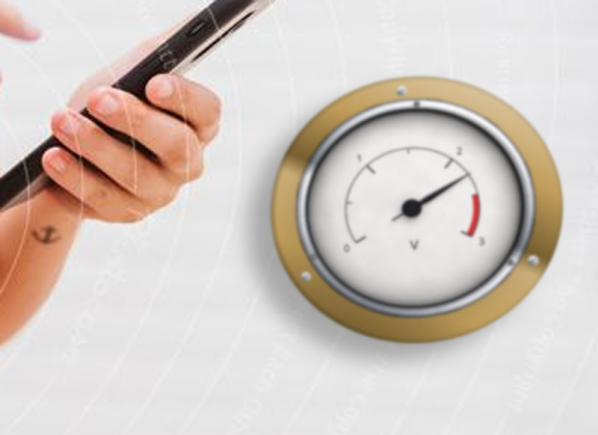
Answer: 2.25 V
